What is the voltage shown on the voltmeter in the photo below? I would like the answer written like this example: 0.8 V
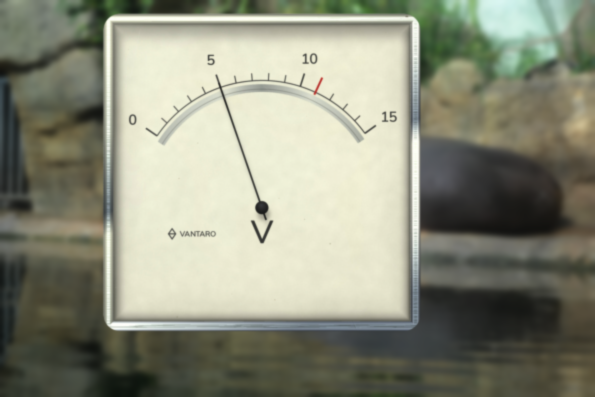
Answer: 5 V
